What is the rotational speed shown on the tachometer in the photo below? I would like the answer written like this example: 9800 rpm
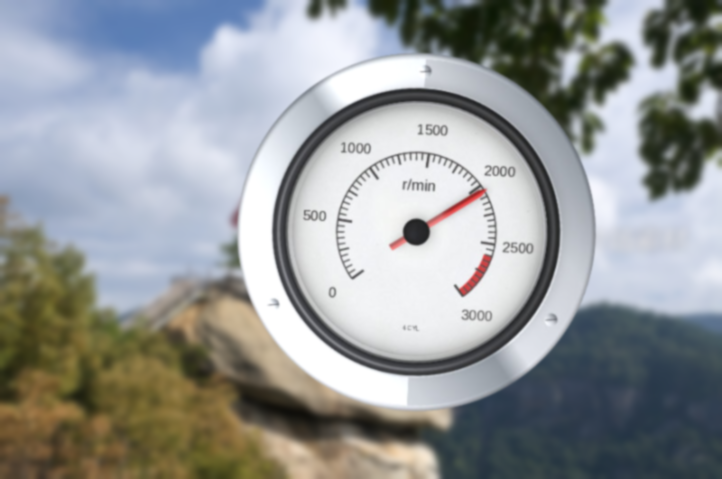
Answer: 2050 rpm
